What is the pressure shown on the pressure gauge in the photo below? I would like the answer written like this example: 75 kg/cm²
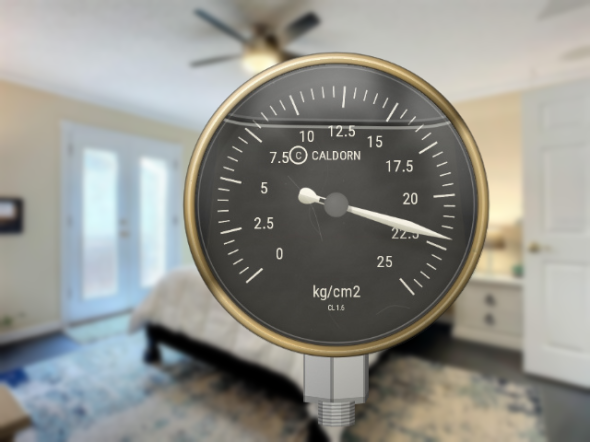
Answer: 22 kg/cm²
